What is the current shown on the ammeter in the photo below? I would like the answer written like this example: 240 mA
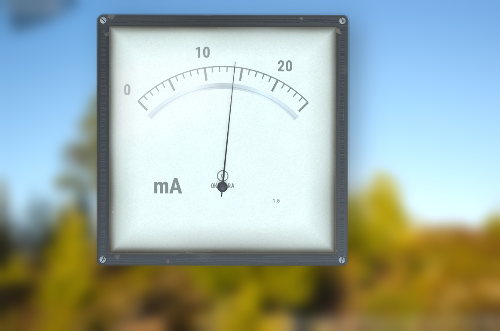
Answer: 14 mA
